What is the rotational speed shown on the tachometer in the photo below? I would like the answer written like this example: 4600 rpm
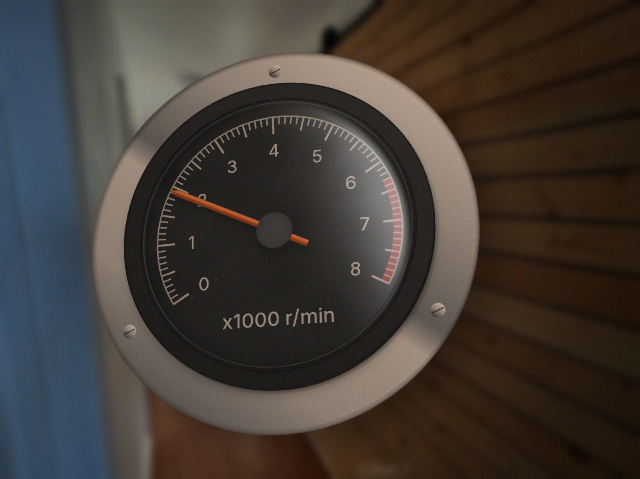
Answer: 1900 rpm
